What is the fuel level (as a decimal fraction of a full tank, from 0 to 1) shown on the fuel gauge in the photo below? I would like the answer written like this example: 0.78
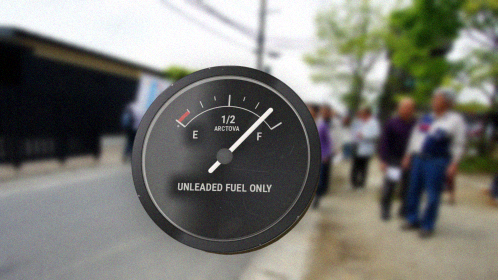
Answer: 0.875
